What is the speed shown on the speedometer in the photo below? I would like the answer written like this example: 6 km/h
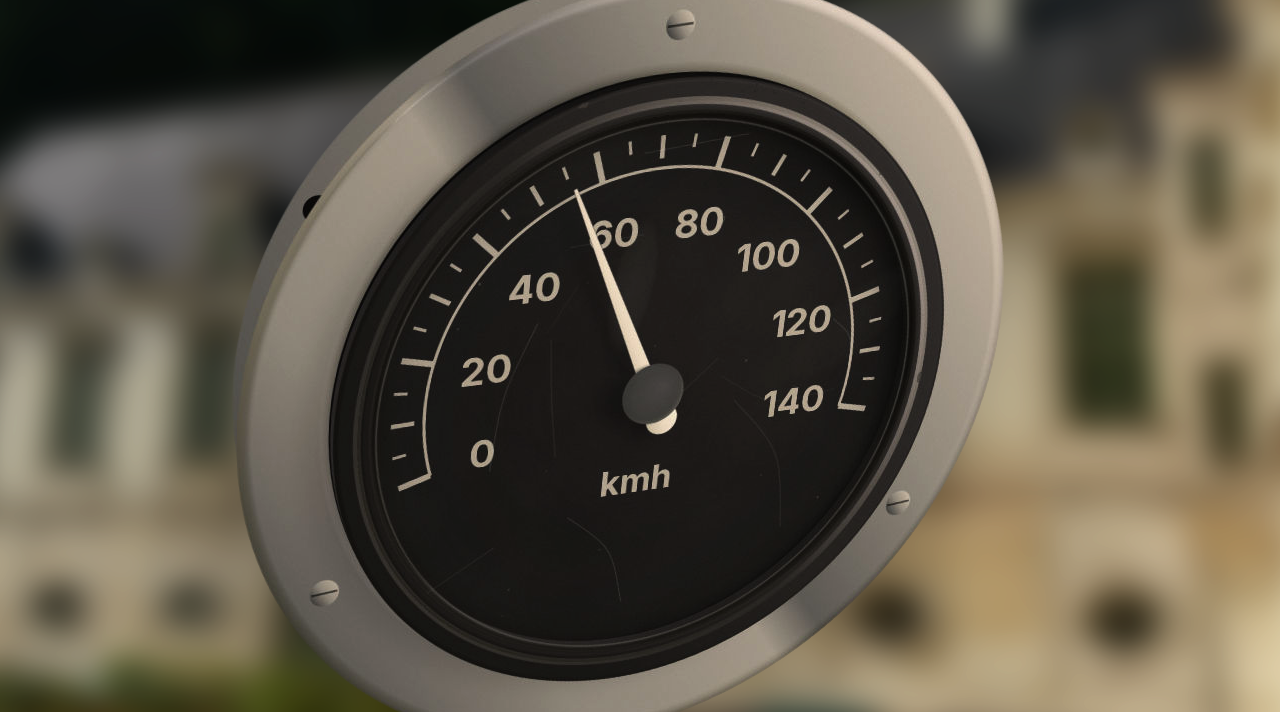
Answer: 55 km/h
